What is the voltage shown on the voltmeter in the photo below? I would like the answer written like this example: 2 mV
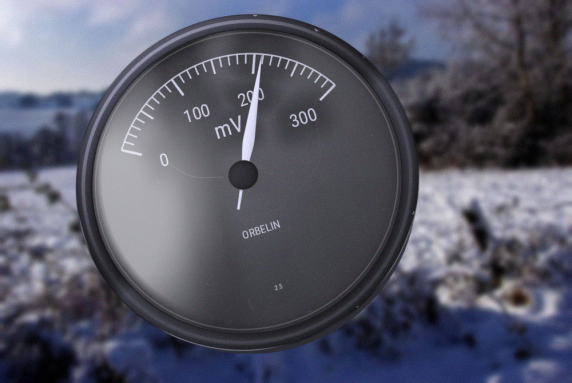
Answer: 210 mV
